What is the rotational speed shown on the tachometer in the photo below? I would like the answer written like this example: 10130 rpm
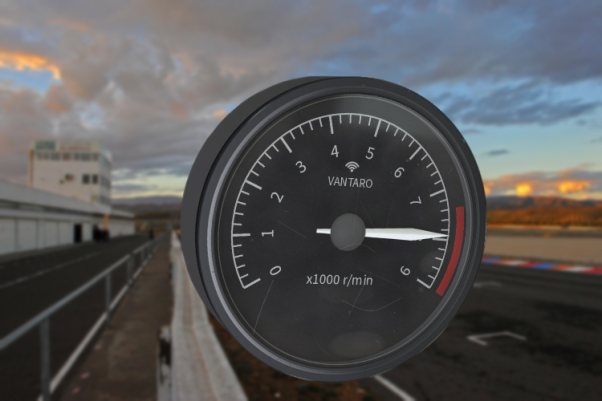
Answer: 7900 rpm
